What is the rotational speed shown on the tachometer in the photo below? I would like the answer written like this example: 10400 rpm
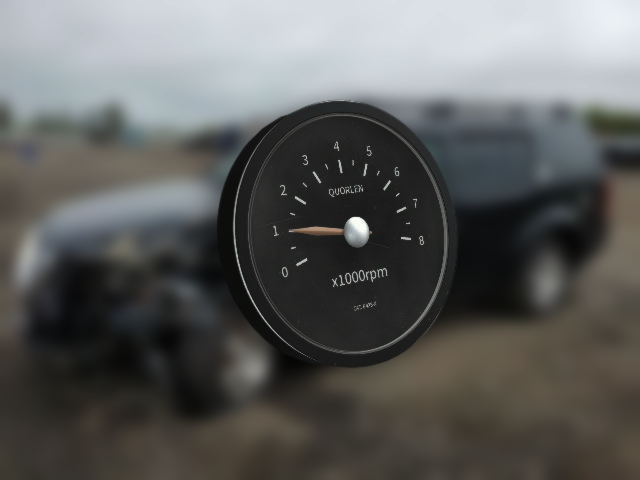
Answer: 1000 rpm
